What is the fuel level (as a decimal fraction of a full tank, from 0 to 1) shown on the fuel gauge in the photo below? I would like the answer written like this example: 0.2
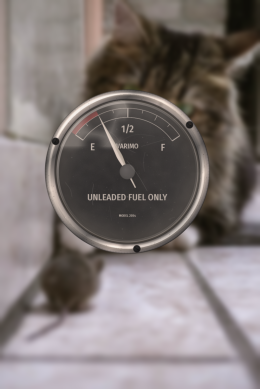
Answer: 0.25
